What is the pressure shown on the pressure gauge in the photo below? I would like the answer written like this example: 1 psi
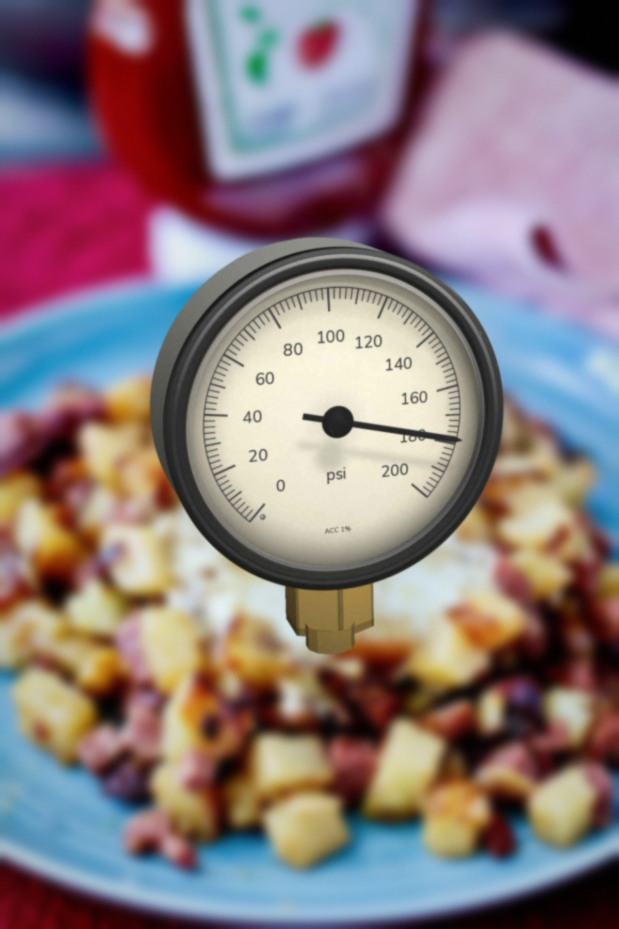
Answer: 178 psi
